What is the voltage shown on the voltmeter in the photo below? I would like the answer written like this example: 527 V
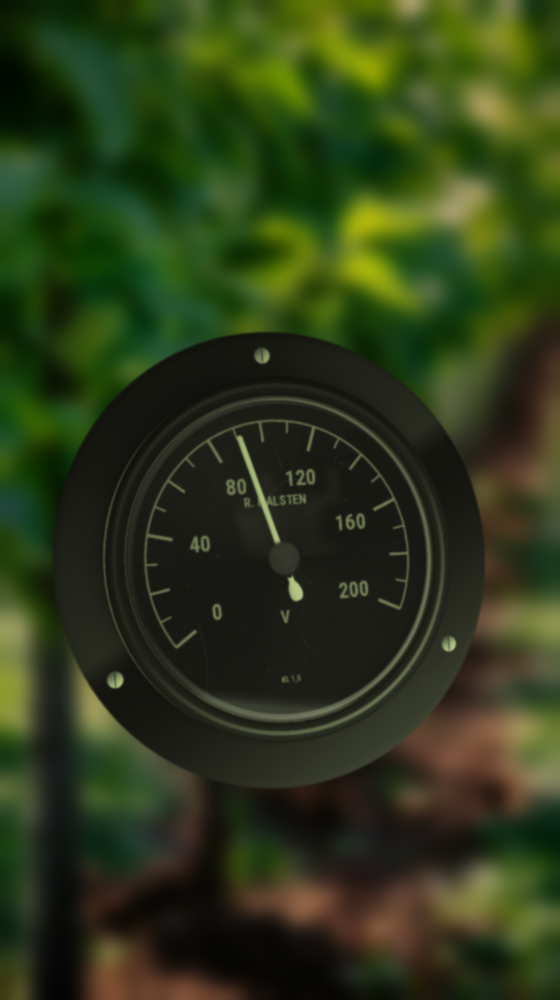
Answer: 90 V
